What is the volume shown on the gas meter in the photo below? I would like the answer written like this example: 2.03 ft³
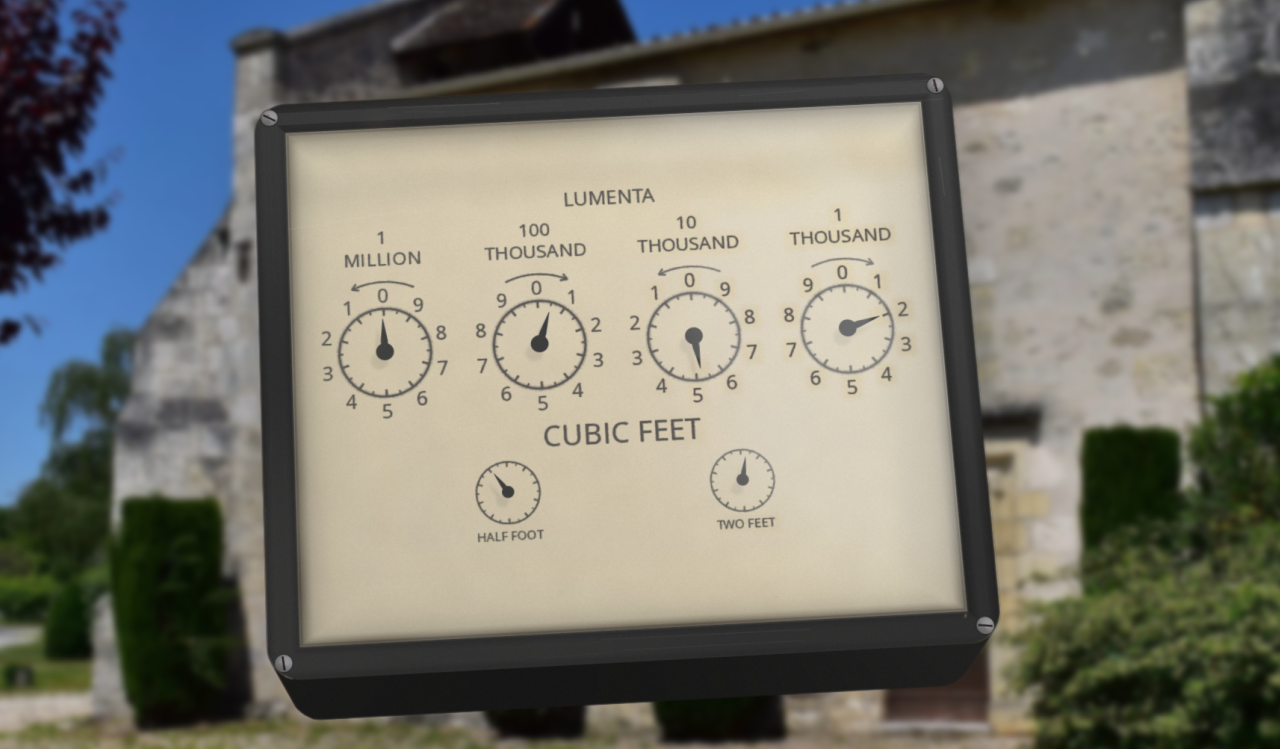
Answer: 5200 ft³
